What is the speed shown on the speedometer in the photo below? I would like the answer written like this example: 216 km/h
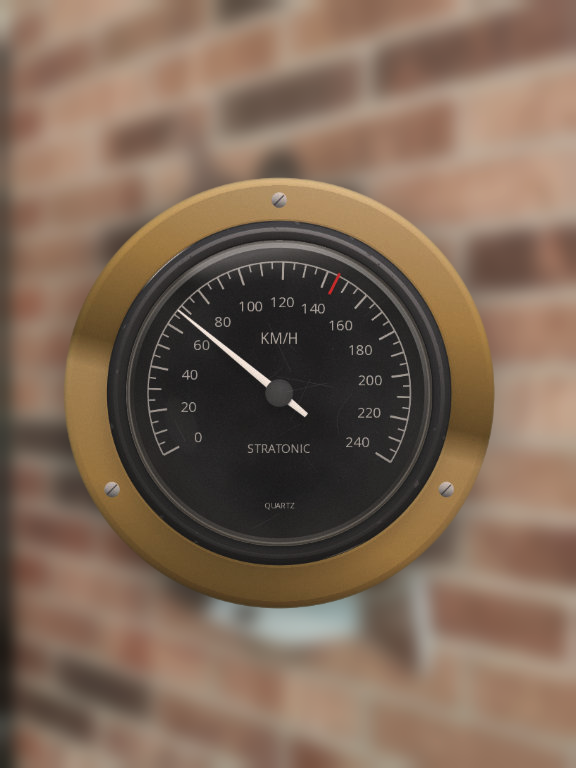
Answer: 67.5 km/h
